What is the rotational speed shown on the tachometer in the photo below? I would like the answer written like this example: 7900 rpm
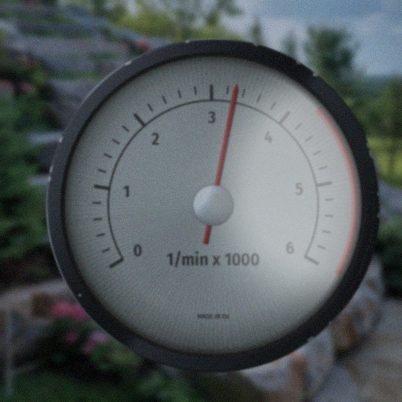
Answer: 3300 rpm
